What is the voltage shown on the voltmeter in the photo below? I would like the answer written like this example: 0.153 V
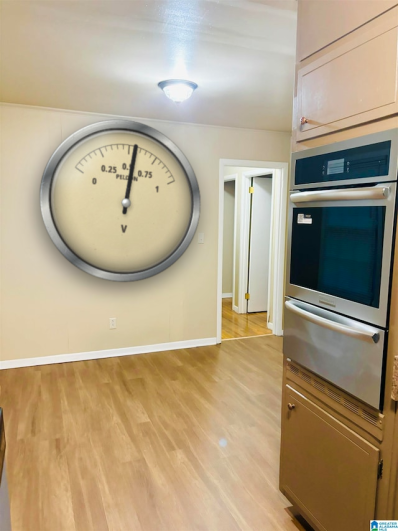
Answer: 0.55 V
